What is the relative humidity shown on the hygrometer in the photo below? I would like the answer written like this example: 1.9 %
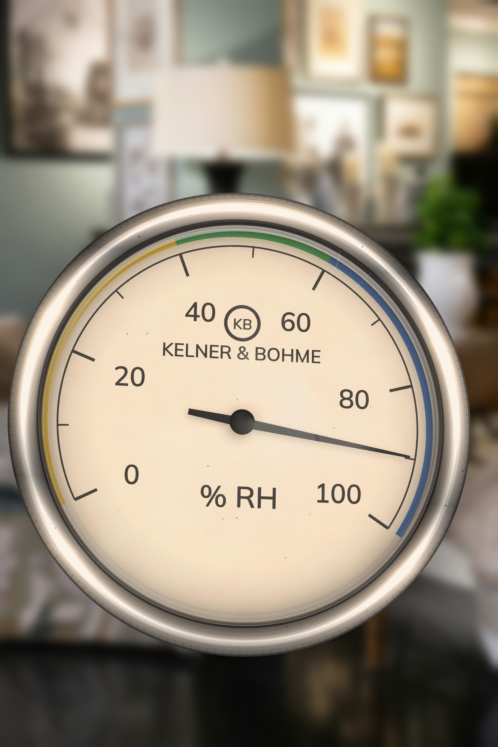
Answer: 90 %
